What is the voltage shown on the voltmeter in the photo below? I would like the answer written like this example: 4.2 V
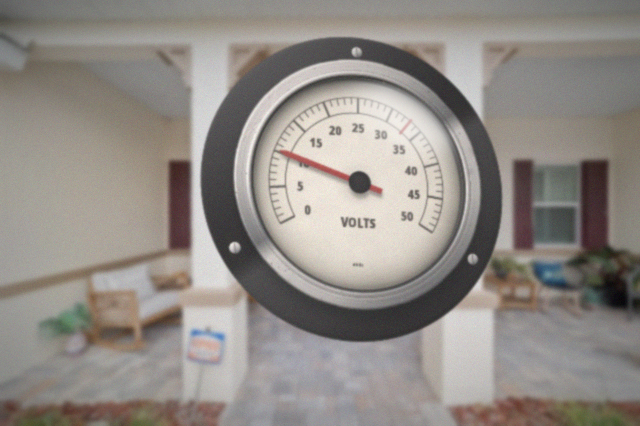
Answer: 10 V
